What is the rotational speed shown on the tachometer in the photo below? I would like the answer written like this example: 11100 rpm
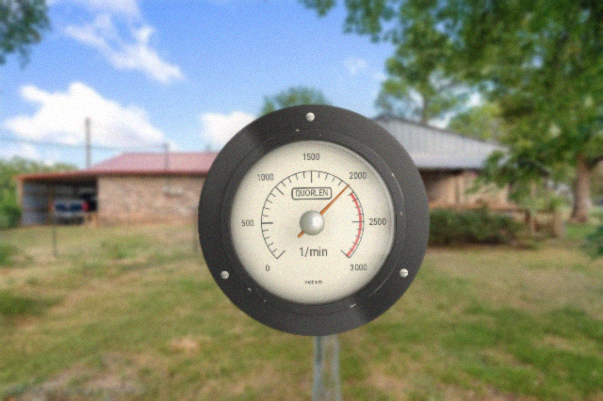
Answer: 2000 rpm
